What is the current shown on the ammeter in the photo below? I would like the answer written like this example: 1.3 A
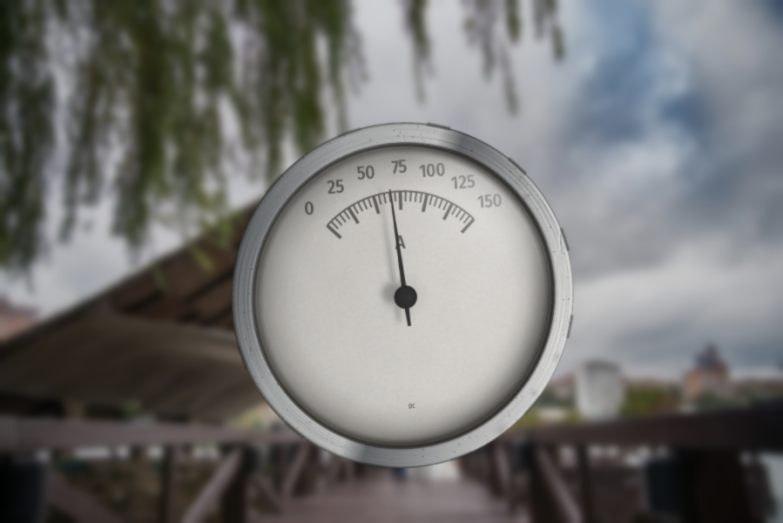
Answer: 65 A
